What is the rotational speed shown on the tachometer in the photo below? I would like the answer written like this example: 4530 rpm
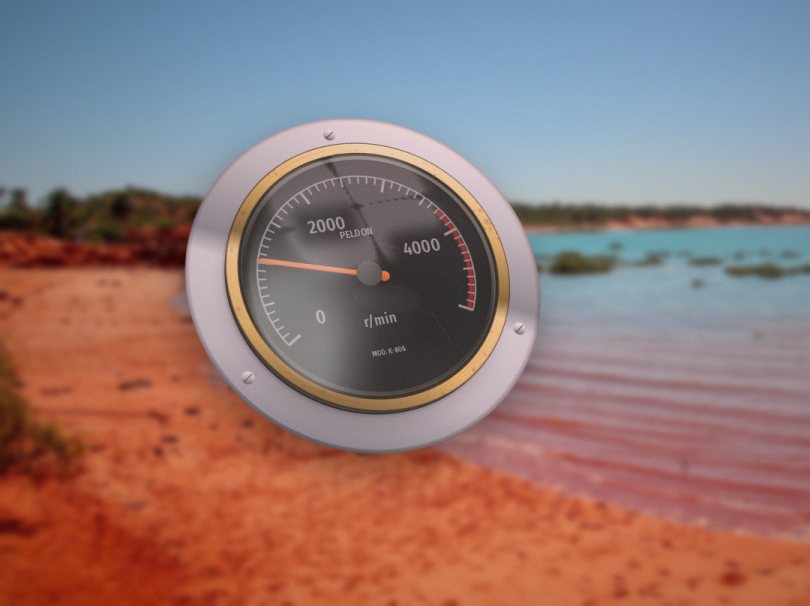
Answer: 1000 rpm
